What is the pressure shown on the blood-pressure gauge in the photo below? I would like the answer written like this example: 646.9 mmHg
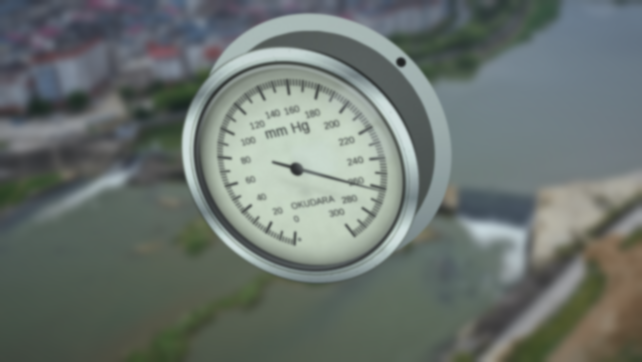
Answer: 260 mmHg
